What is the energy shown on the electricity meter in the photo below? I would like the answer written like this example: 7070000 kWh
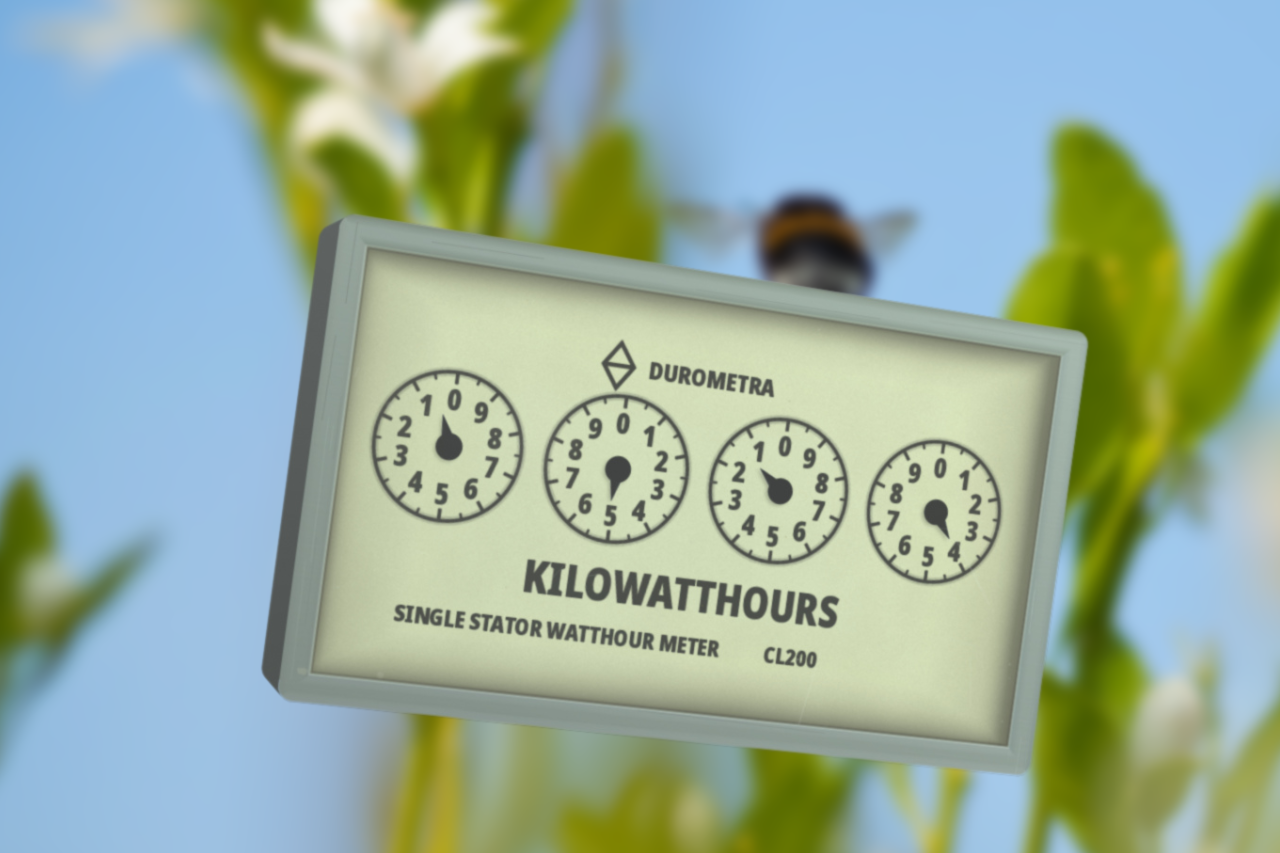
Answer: 514 kWh
